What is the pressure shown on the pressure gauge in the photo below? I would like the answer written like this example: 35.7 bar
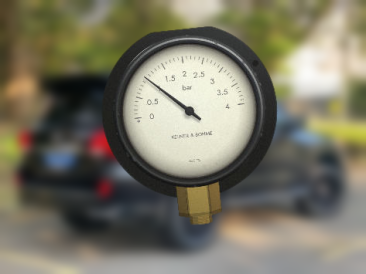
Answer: 1 bar
